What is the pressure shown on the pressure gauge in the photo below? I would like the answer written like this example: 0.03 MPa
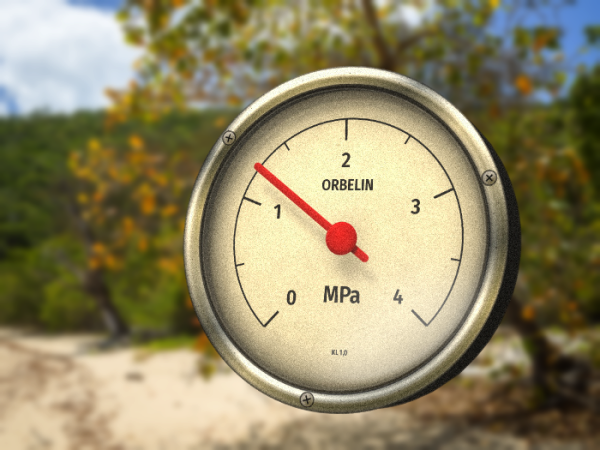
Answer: 1.25 MPa
